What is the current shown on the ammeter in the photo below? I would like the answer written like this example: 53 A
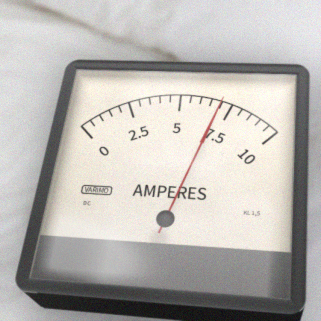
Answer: 7 A
